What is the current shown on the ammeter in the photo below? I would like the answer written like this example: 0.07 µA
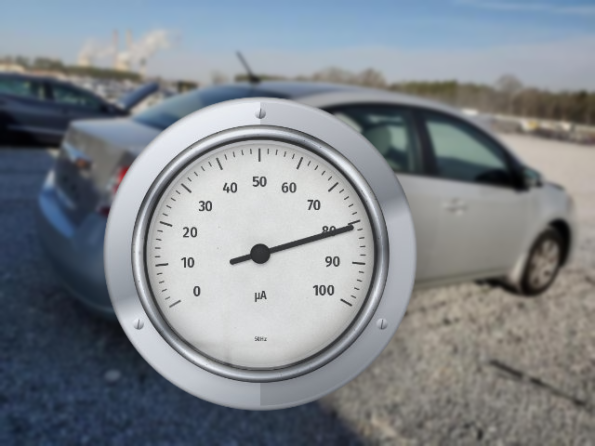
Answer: 81 µA
